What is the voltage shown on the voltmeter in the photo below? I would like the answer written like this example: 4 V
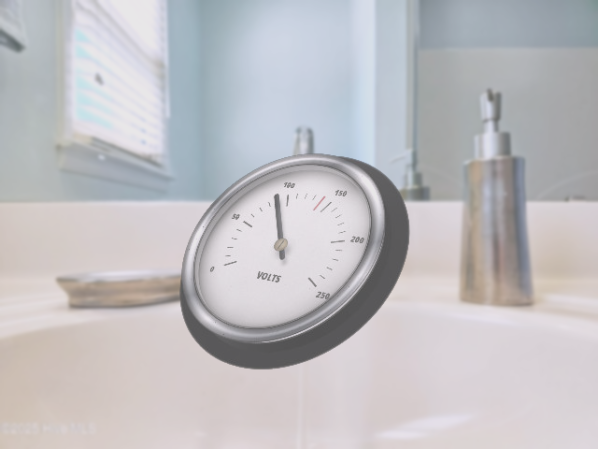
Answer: 90 V
